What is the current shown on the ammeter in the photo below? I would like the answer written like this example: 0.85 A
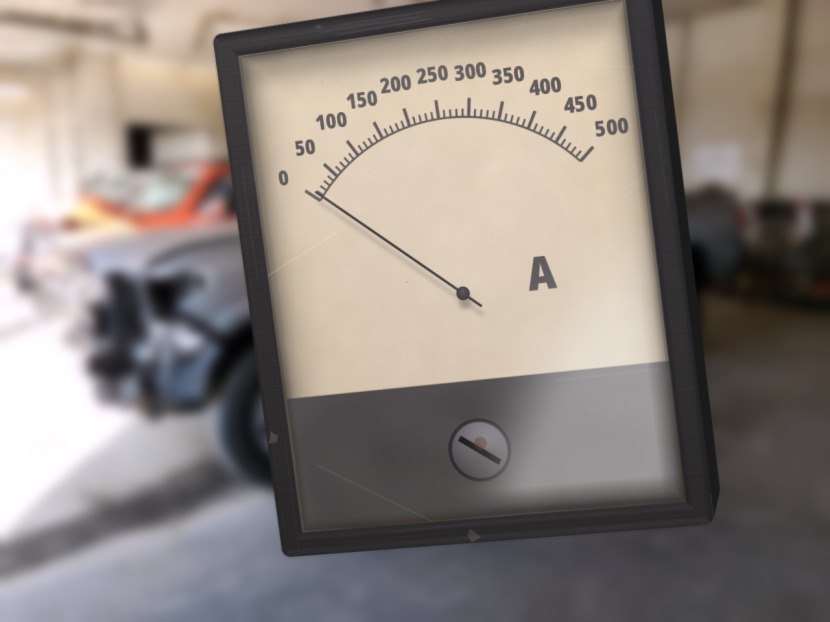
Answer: 10 A
